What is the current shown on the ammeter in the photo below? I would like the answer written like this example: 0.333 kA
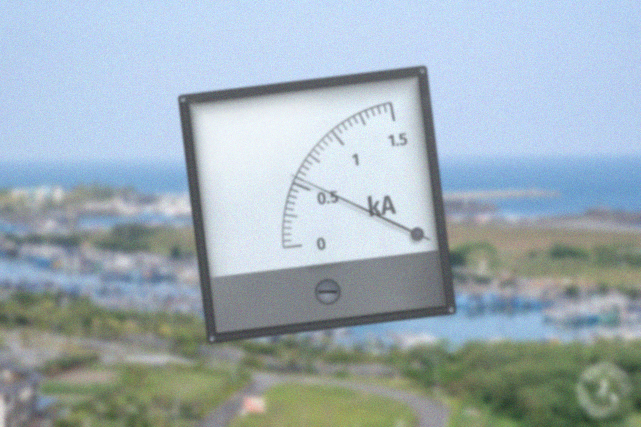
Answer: 0.55 kA
